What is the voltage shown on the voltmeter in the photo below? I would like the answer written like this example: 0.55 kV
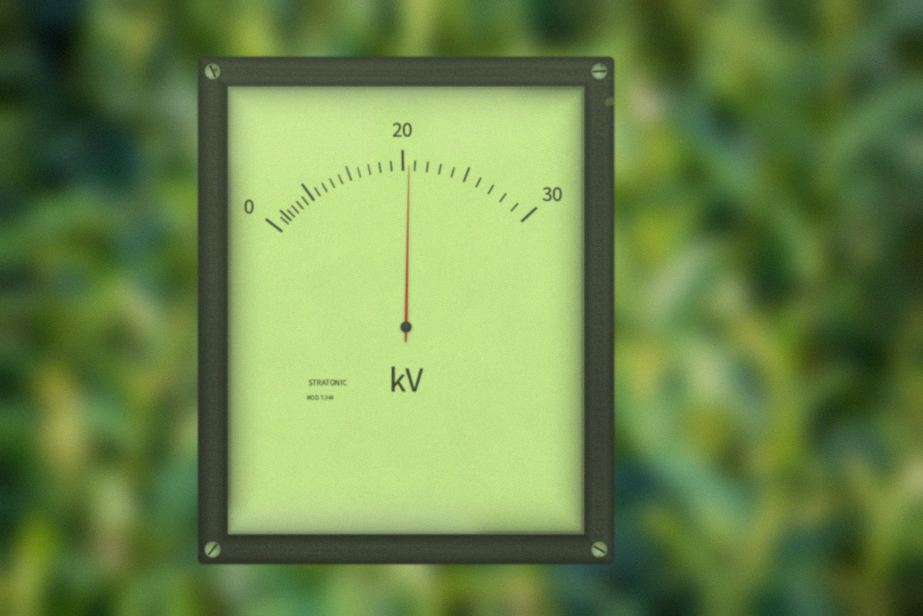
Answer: 20.5 kV
